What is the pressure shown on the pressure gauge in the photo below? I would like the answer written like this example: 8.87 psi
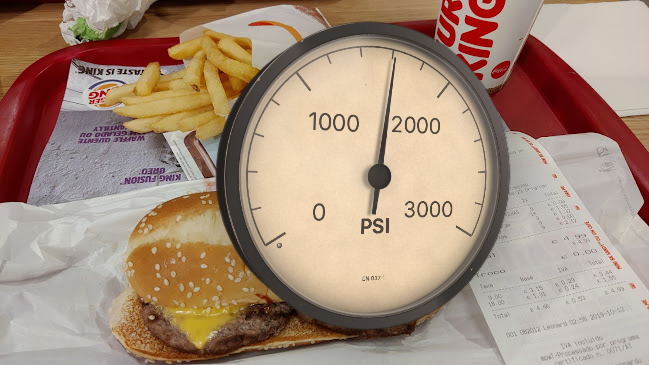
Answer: 1600 psi
